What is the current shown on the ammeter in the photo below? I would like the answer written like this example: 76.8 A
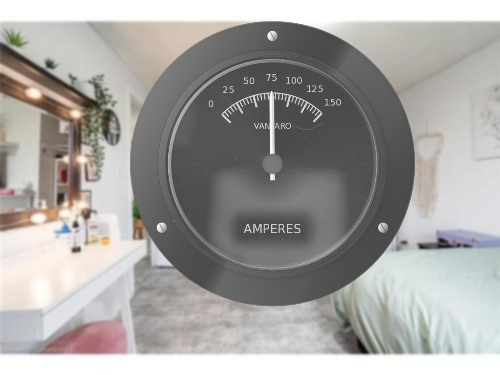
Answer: 75 A
